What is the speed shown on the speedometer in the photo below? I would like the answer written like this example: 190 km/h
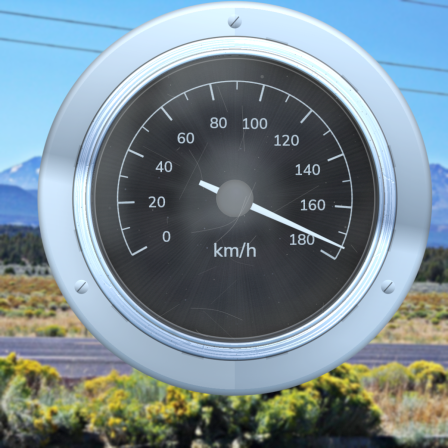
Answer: 175 km/h
